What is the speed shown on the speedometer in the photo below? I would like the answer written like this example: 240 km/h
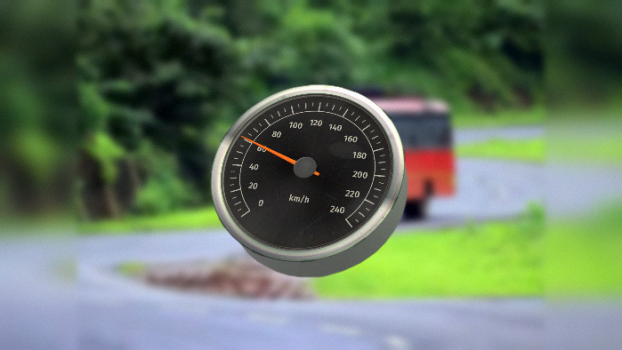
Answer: 60 km/h
